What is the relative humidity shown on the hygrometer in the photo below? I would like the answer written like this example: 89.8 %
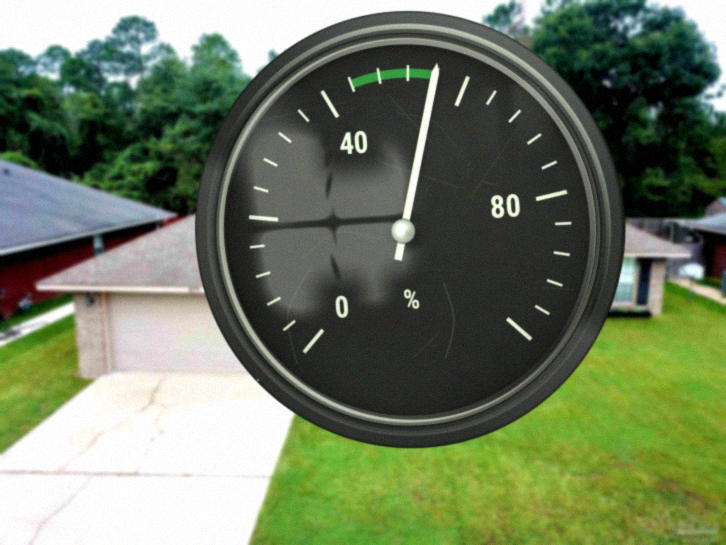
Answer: 56 %
